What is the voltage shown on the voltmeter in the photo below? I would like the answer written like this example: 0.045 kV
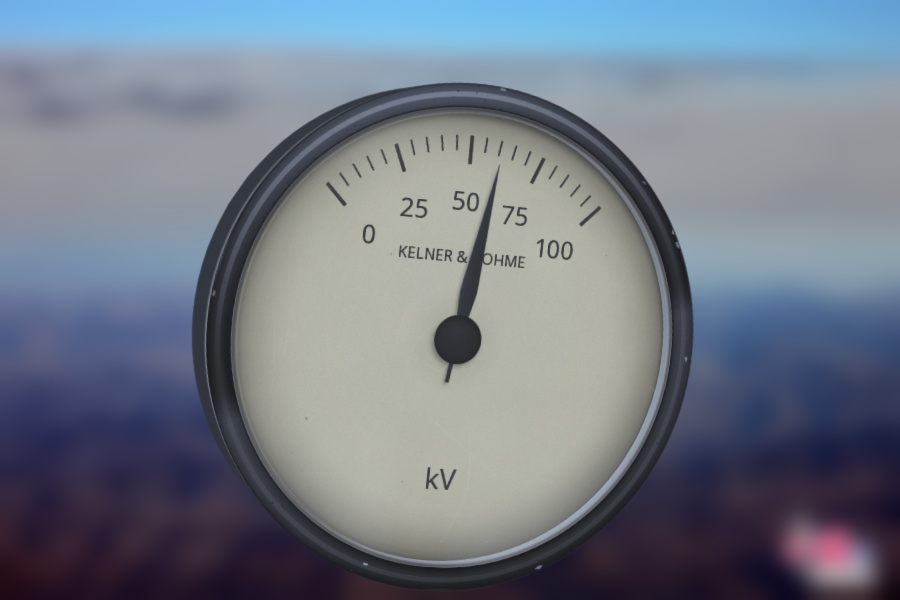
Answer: 60 kV
